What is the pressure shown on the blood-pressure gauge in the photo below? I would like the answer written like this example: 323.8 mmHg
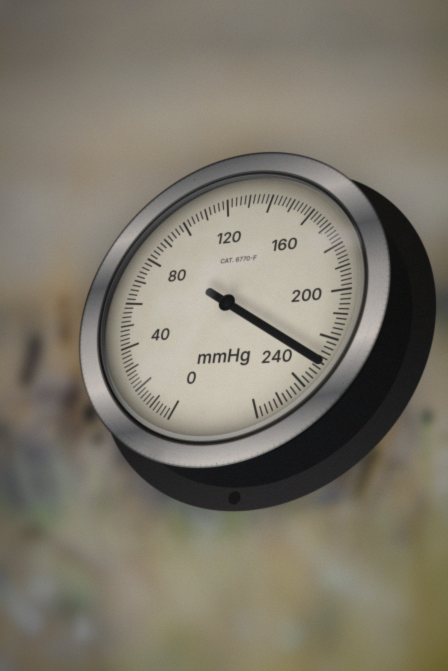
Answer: 230 mmHg
